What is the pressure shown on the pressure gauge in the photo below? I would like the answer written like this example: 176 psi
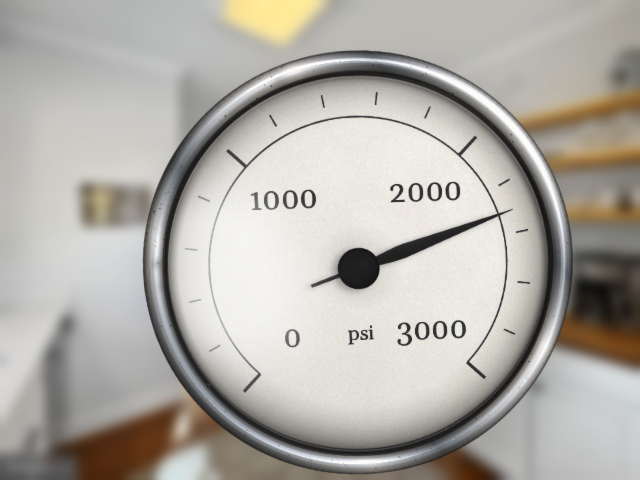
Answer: 2300 psi
